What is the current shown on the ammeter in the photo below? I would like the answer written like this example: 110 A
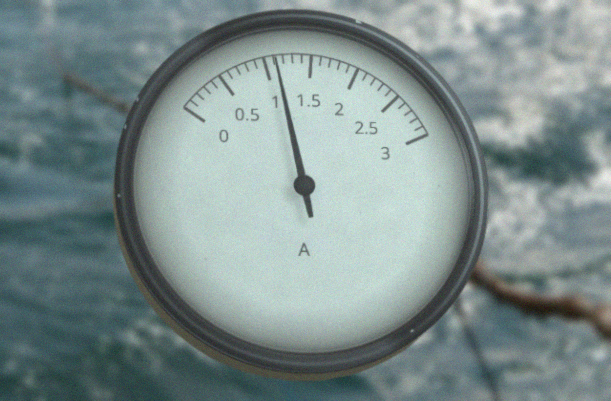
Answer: 1.1 A
